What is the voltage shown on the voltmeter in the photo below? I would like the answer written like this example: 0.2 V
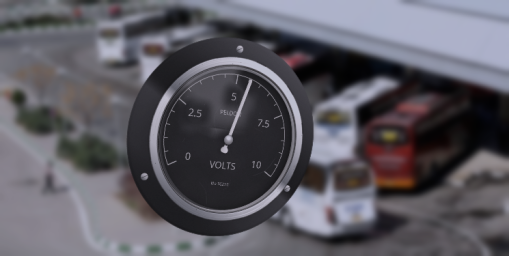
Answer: 5.5 V
